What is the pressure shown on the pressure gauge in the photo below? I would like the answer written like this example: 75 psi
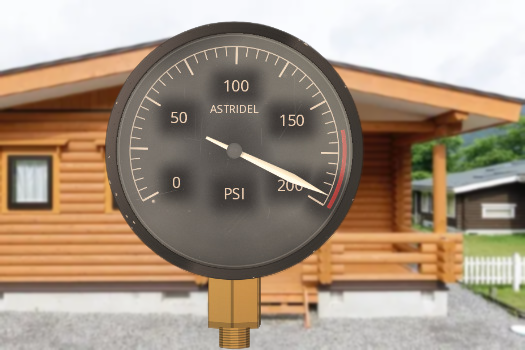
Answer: 195 psi
